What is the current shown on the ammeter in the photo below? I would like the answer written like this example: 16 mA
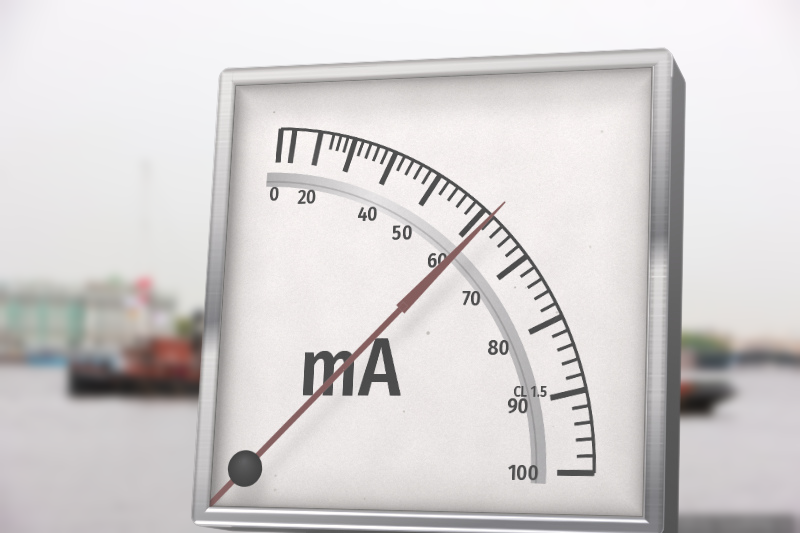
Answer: 62 mA
